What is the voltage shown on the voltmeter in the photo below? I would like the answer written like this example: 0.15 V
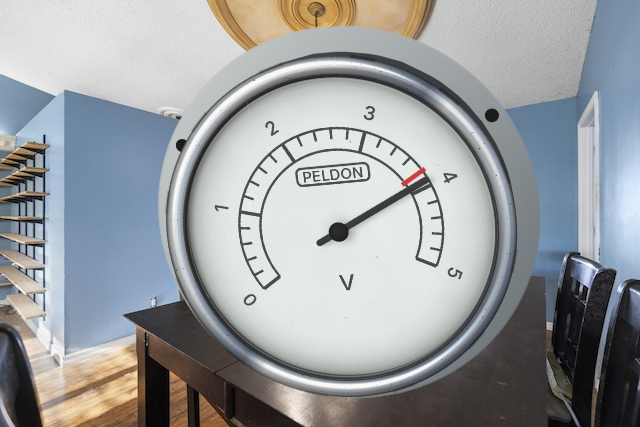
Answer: 3.9 V
